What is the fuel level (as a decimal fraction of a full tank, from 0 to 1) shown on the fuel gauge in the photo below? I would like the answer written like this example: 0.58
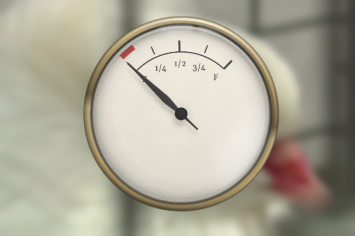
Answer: 0
